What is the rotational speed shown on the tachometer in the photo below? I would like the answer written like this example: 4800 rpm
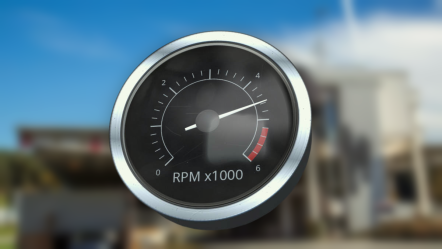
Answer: 4600 rpm
